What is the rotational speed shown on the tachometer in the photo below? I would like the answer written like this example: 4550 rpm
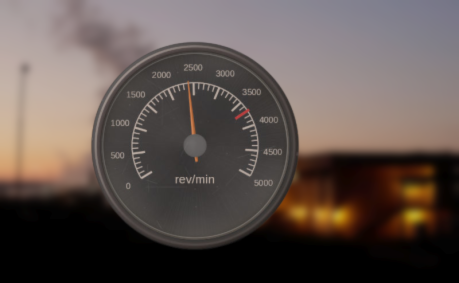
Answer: 2400 rpm
